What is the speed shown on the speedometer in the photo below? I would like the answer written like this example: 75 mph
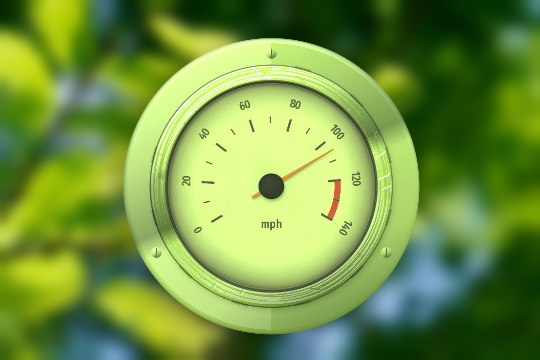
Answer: 105 mph
